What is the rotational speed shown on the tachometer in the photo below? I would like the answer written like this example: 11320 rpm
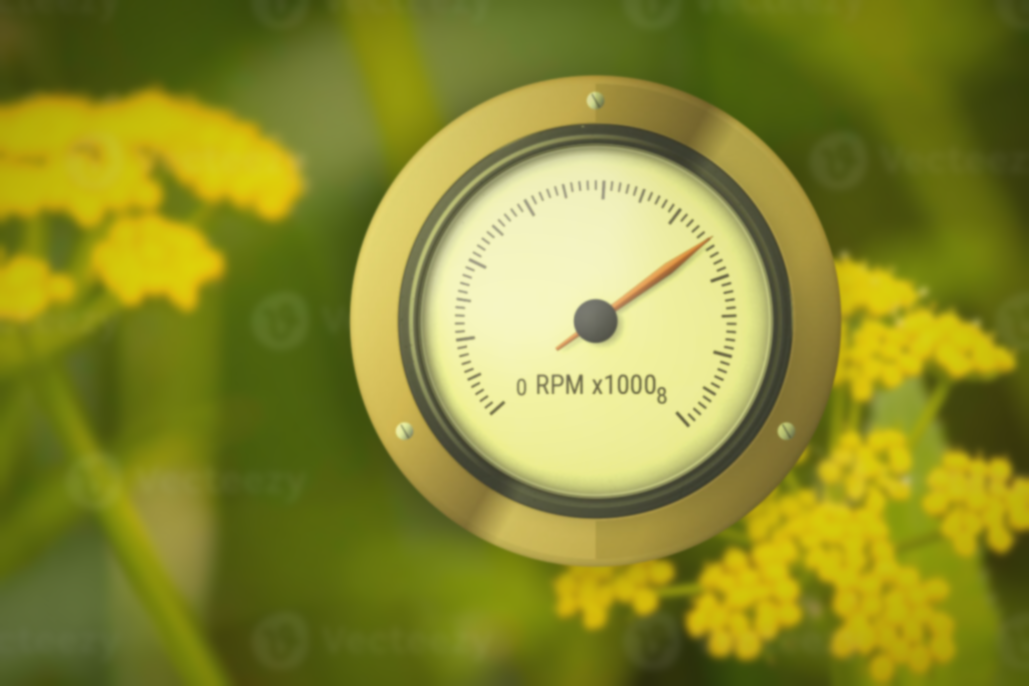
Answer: 5500 rpm
